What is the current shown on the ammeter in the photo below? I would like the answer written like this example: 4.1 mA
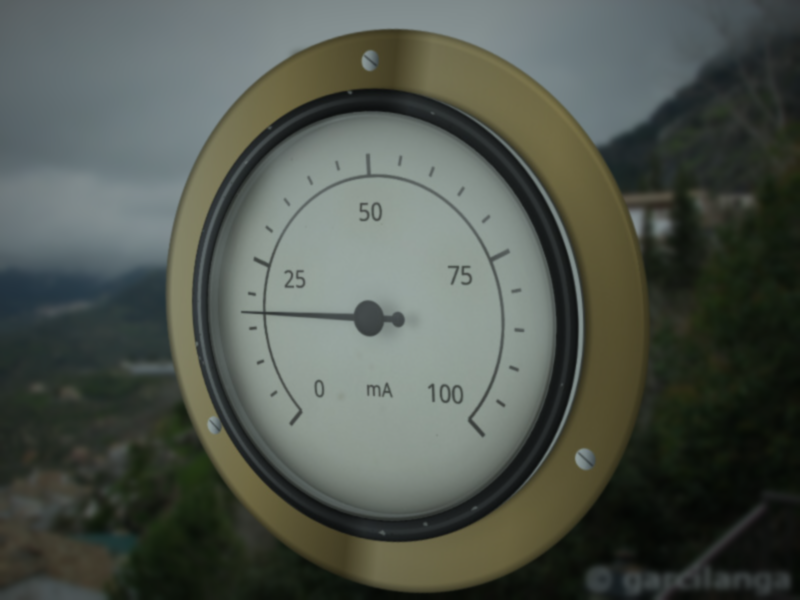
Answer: 17.5 mA
